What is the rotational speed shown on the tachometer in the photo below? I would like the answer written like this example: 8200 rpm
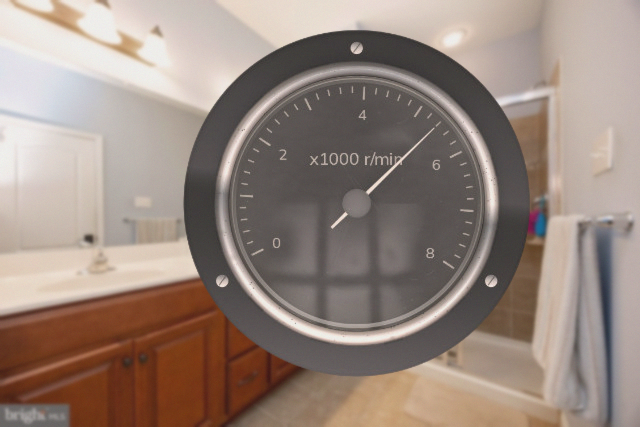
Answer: 5400 rpm
